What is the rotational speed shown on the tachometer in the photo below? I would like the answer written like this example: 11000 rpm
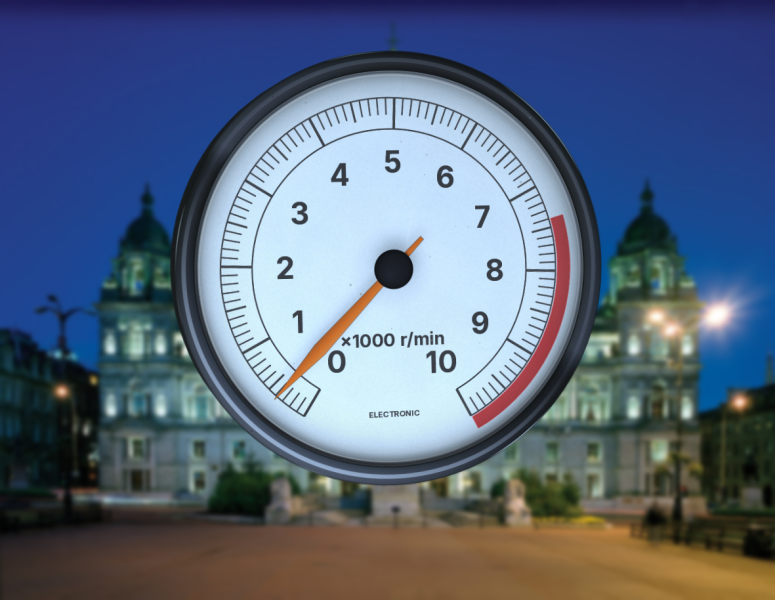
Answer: 400 rpm
